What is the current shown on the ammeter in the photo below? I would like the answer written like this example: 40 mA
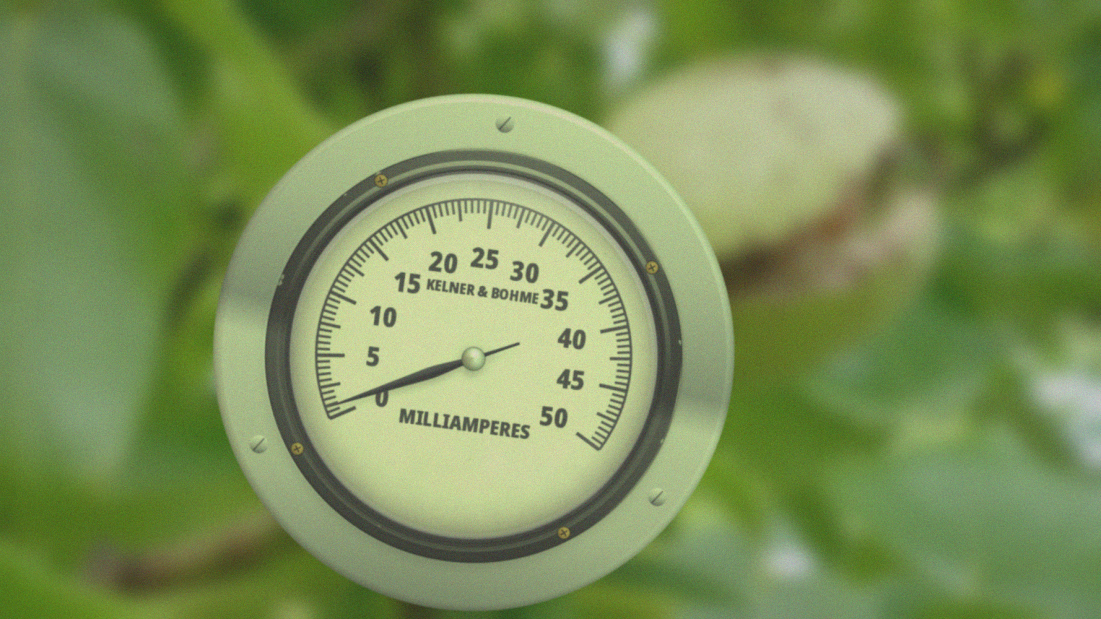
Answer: 1 mA
